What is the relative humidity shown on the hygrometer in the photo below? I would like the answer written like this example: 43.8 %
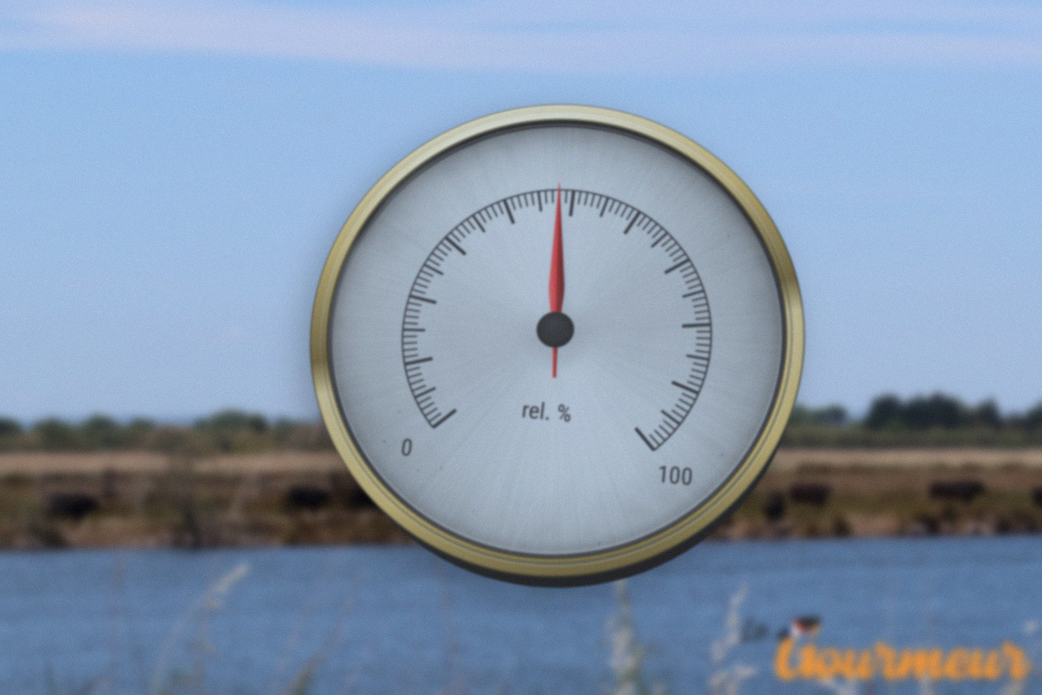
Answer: 48 %
